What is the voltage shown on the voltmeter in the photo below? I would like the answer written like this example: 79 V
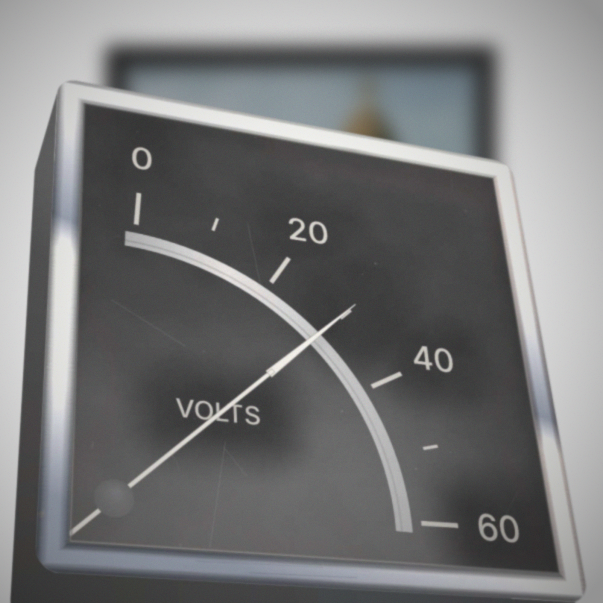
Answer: 30 V
